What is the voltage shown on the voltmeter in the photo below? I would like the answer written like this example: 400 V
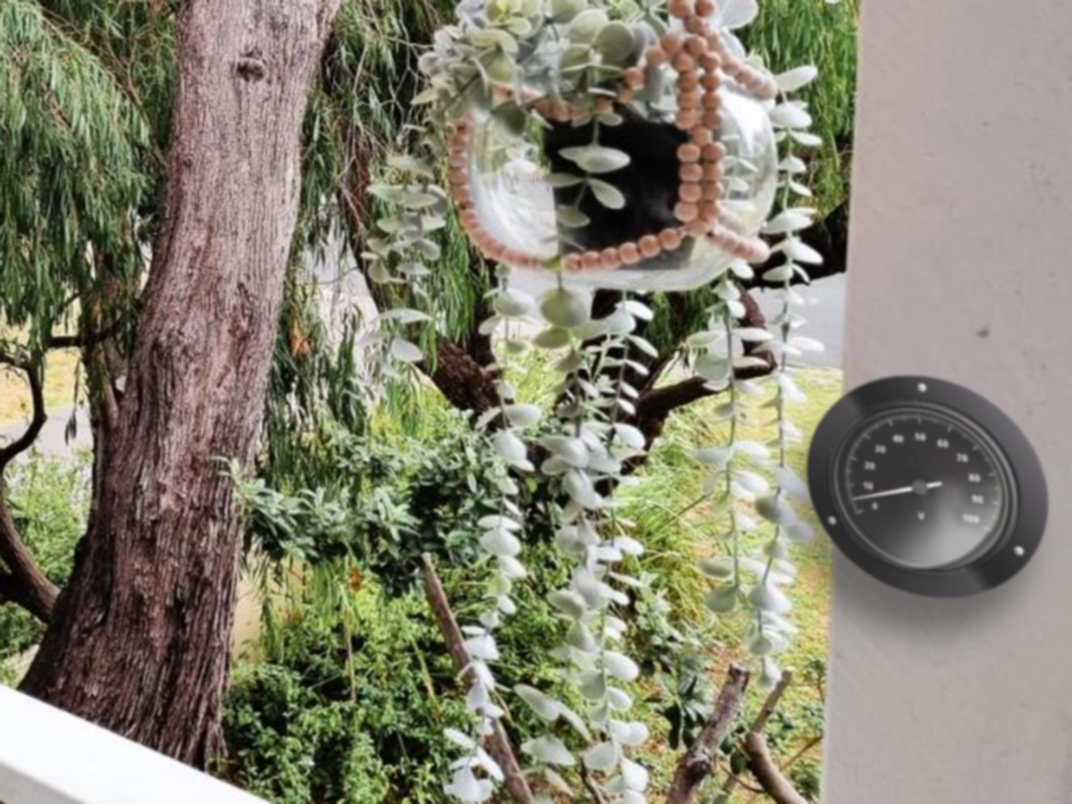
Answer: 5 V
